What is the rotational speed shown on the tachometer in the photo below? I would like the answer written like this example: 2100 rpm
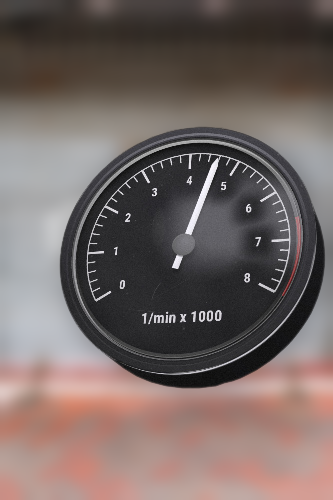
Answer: 4600 rpm
